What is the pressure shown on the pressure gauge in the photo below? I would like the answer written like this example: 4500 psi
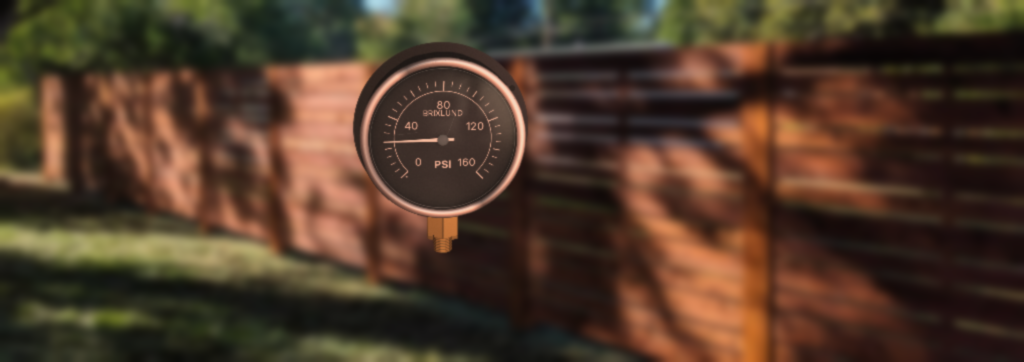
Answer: 25 psi
